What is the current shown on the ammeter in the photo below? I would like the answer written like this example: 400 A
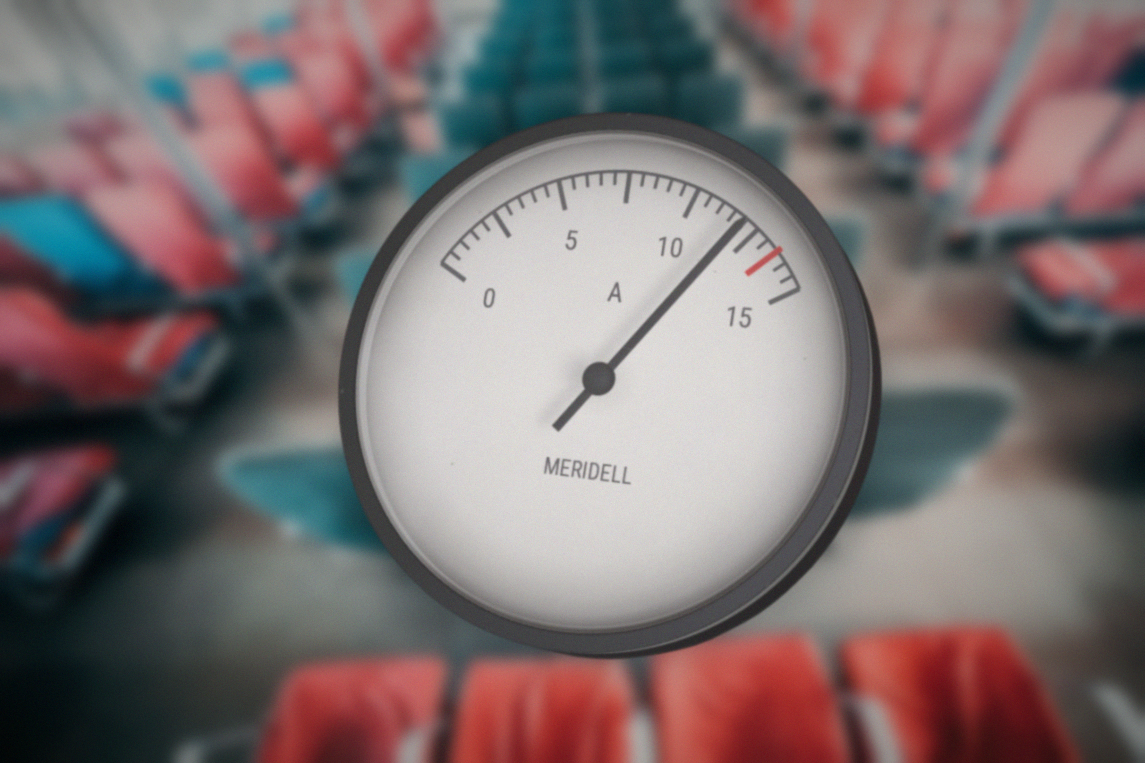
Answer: 12 A
